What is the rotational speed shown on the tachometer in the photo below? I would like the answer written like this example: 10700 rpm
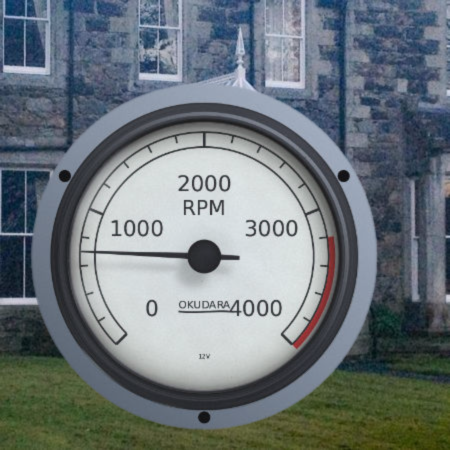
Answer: 700 rpm
